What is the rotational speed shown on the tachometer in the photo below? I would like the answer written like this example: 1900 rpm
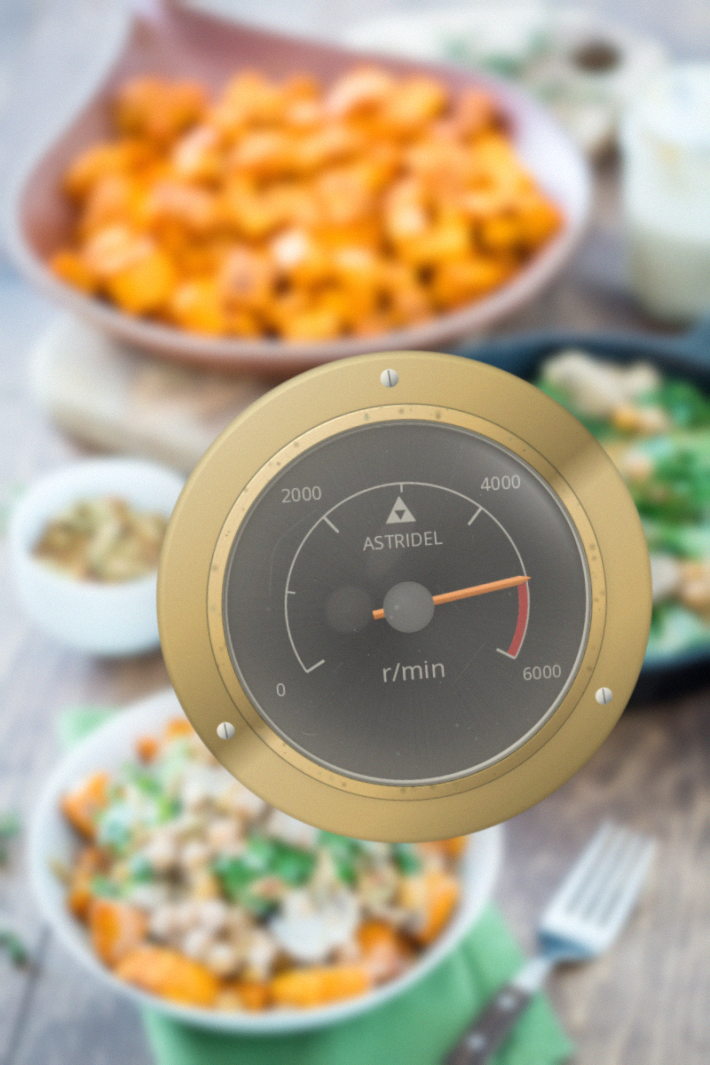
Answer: 5000 rpm
